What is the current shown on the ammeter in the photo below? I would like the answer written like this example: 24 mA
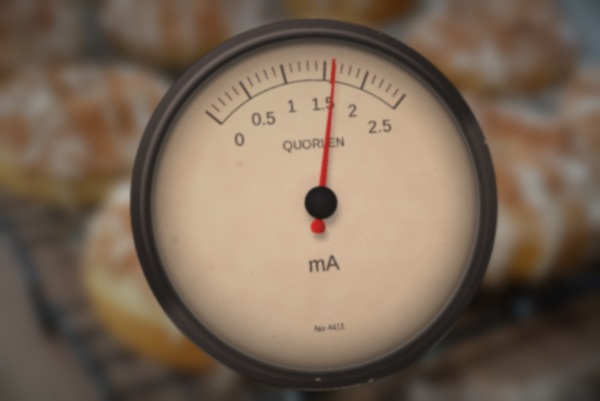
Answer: 1.6 mA
